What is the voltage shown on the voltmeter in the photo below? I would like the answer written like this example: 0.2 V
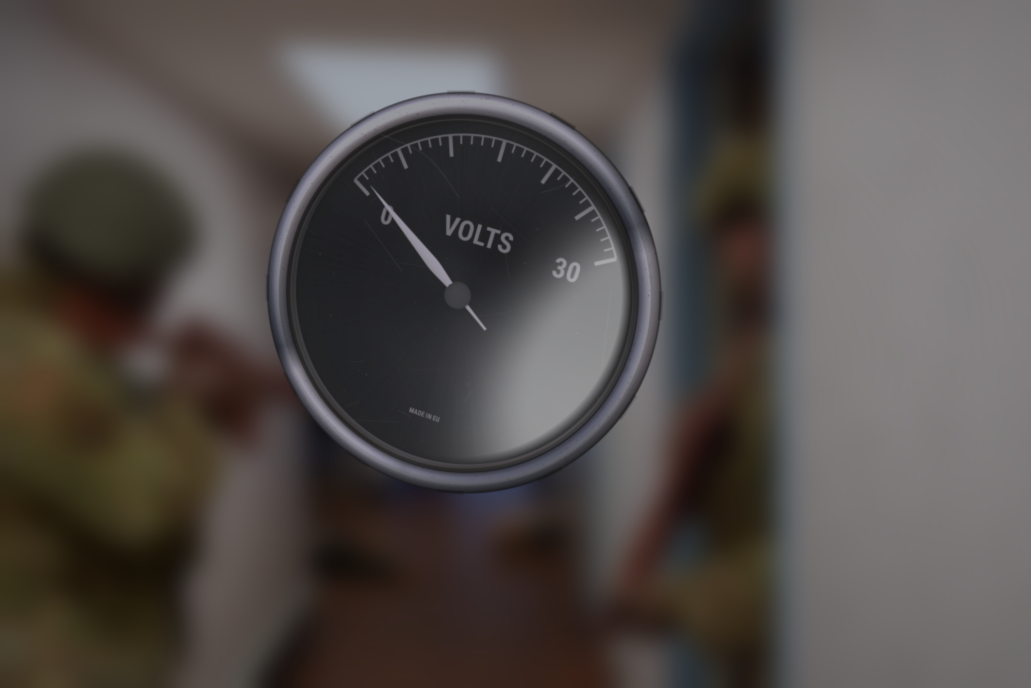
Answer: 1 V
